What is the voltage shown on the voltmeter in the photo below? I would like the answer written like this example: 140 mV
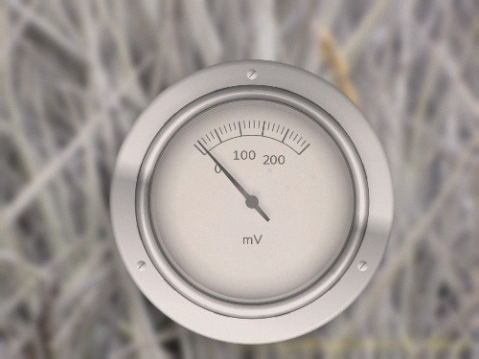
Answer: 10 mV
